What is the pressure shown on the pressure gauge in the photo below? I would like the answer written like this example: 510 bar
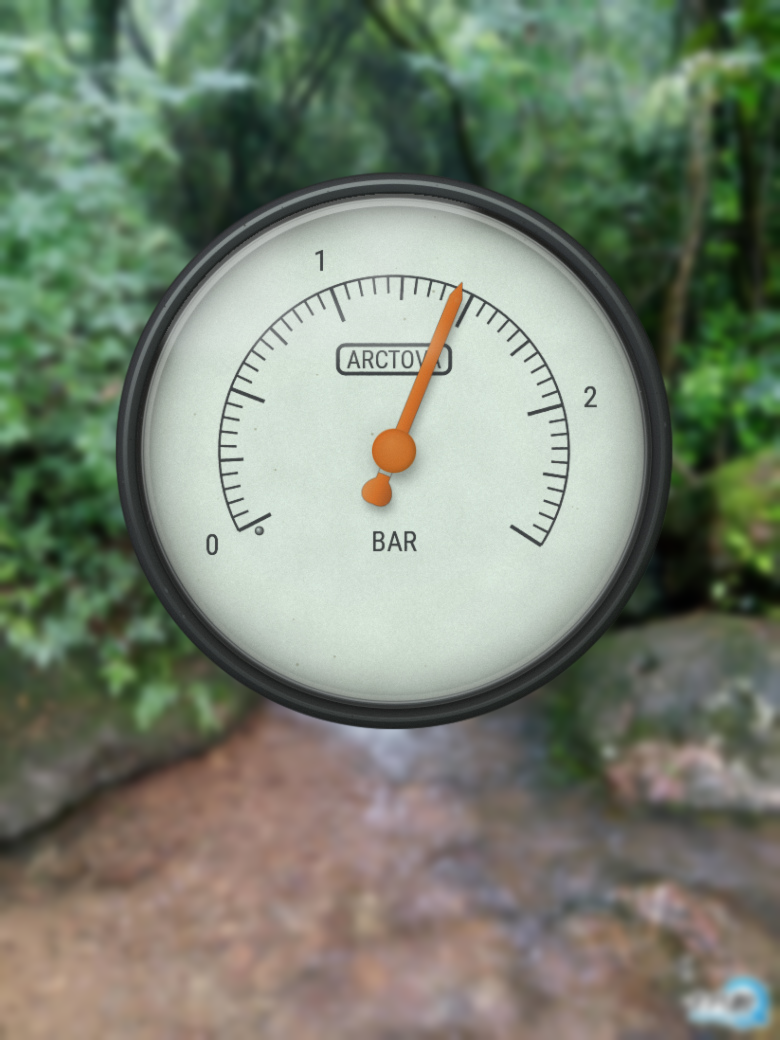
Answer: 1.45 bar
